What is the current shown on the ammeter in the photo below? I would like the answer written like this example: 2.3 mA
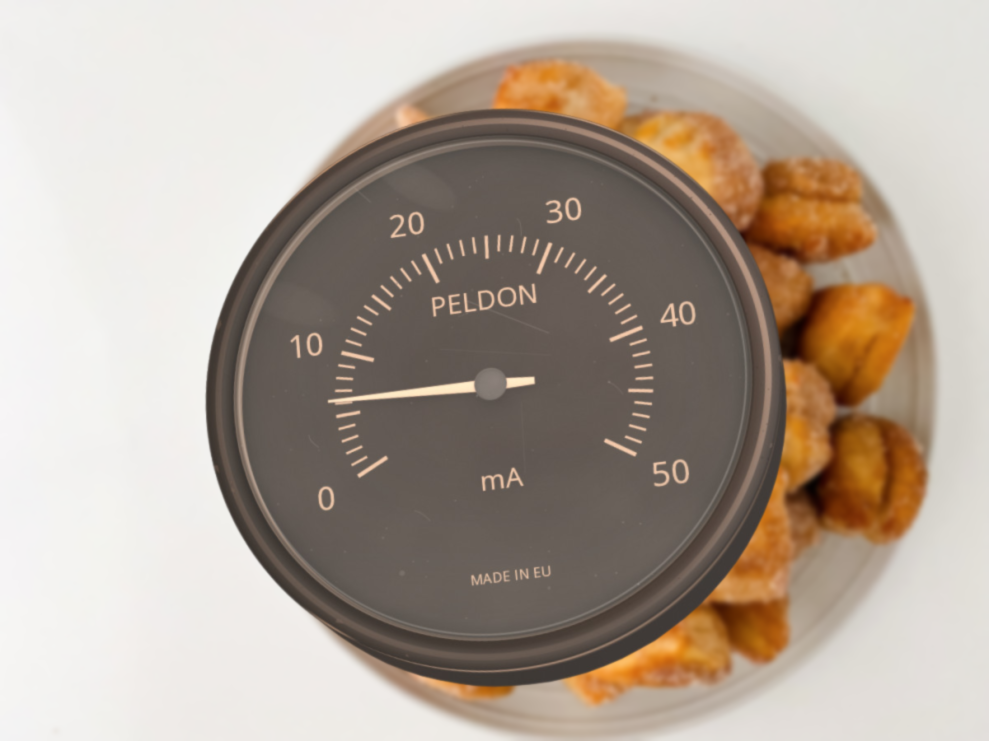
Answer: 6 mA
